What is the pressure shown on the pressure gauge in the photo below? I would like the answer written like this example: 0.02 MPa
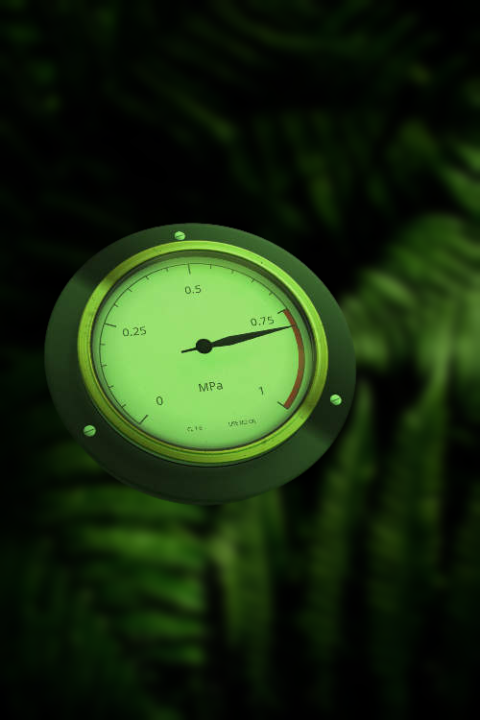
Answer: 0.8 MPa
